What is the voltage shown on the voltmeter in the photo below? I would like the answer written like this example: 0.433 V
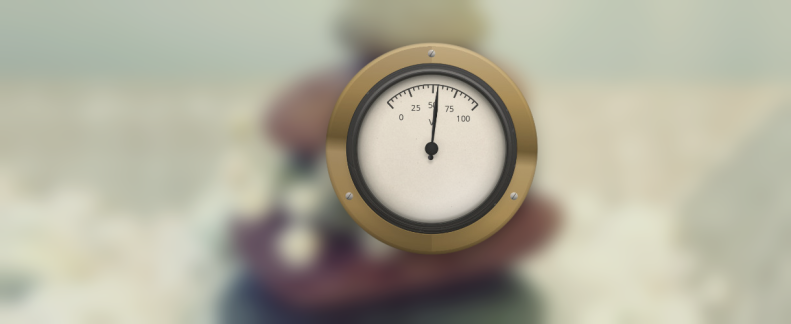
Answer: 55 V
